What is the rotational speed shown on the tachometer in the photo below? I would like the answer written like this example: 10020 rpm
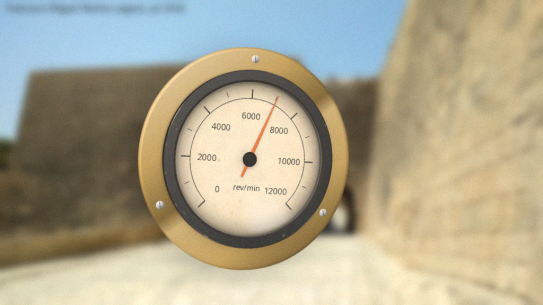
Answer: 7000 rpm
